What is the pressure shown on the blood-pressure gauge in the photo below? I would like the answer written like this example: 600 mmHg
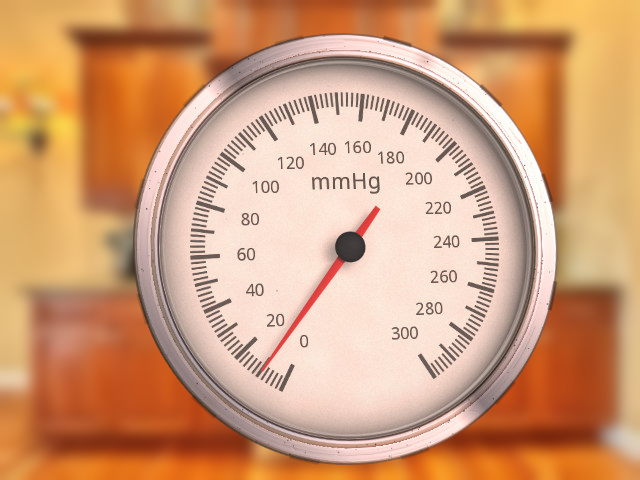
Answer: 10 mmHg
